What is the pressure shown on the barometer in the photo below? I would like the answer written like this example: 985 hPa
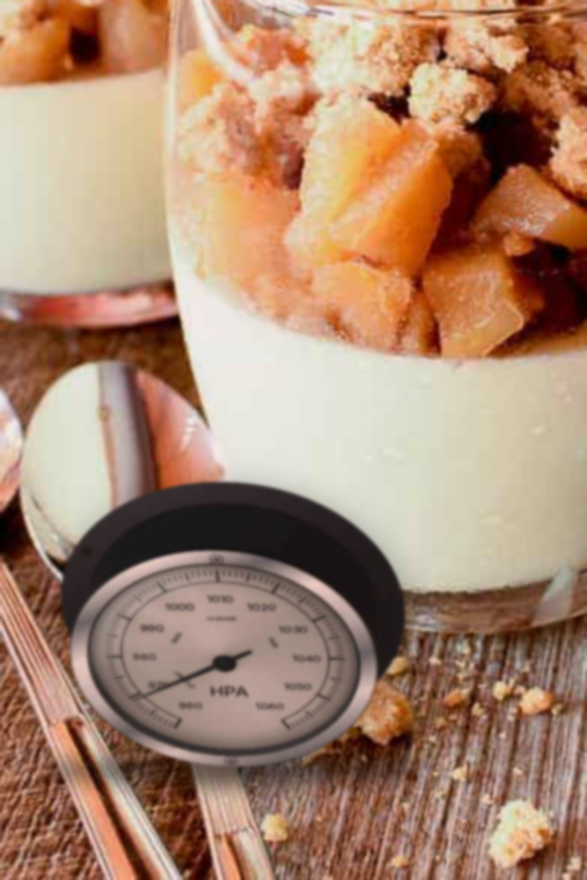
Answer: 970 hPa
